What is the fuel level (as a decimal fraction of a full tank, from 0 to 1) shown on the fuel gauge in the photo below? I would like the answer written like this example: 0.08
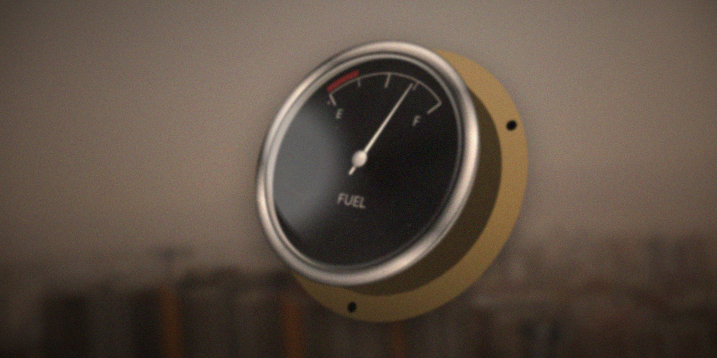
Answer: 0.75
